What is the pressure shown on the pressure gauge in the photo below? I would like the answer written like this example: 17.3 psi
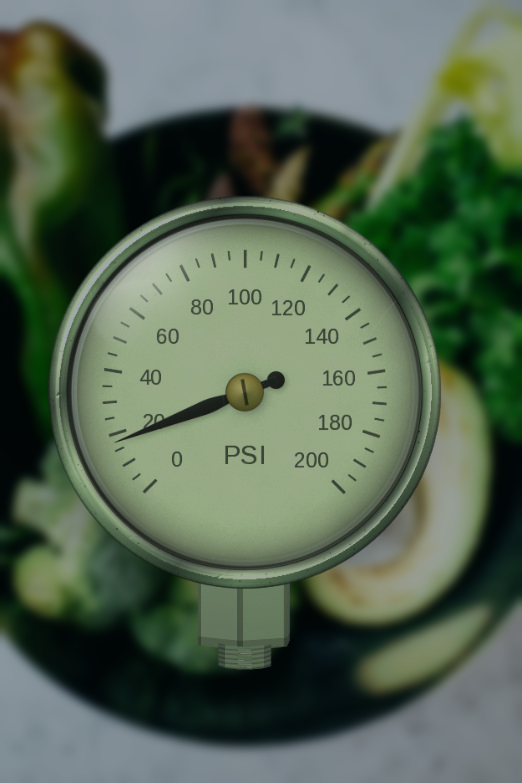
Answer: 17.5 psi
